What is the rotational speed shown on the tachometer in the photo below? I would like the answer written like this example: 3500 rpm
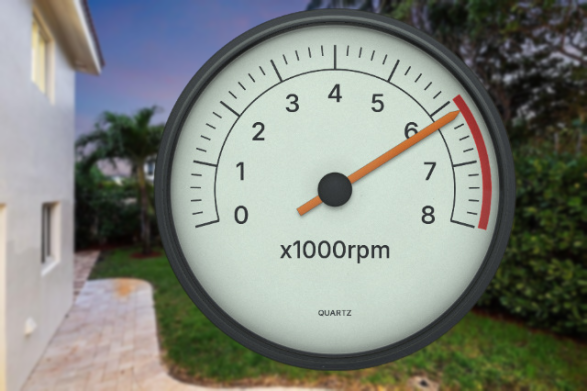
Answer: 6200 rpm
